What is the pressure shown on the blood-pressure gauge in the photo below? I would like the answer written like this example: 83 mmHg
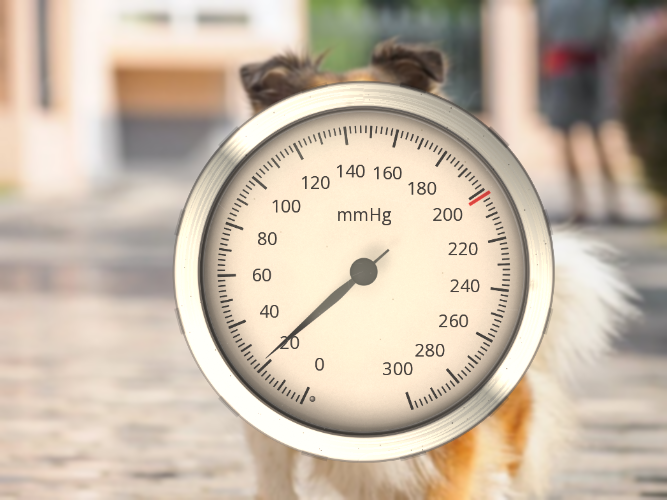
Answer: 22 mmHg
